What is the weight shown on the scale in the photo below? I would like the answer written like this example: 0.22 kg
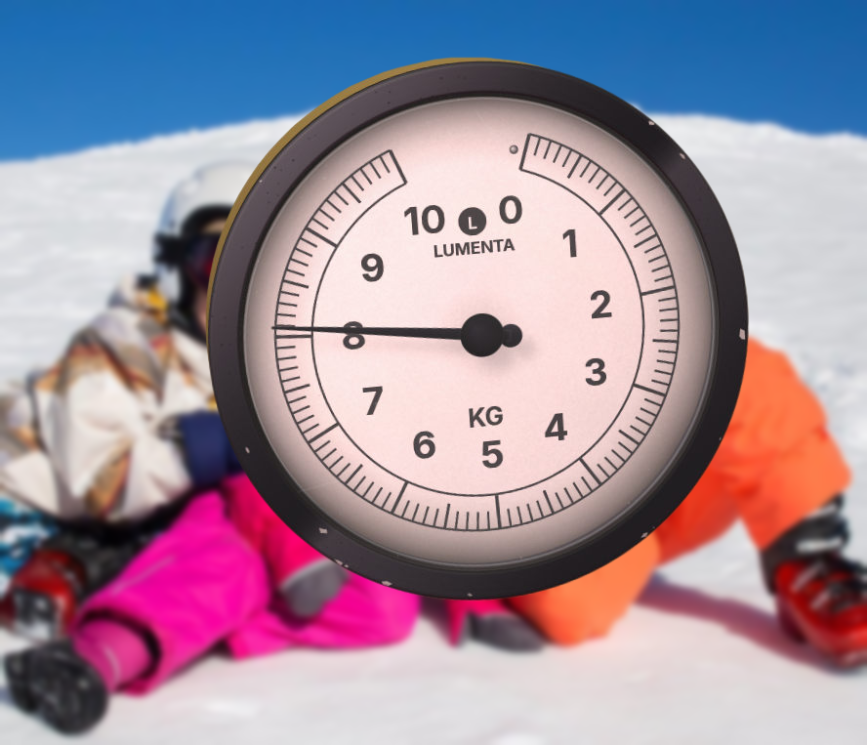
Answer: 8.1 kg
